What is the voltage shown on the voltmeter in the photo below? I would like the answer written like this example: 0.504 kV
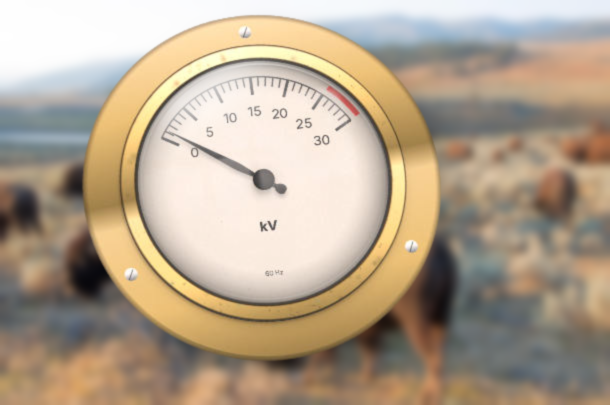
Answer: 1 kV
